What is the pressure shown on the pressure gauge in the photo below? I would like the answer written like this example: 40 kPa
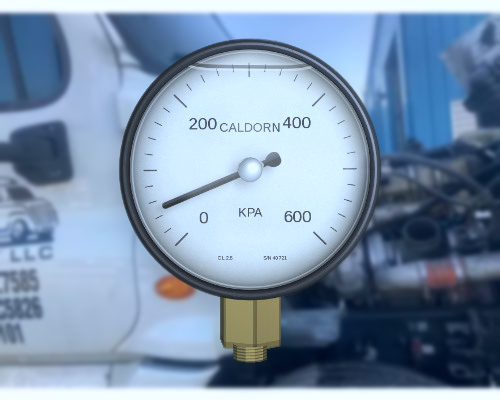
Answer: 50 kPa
